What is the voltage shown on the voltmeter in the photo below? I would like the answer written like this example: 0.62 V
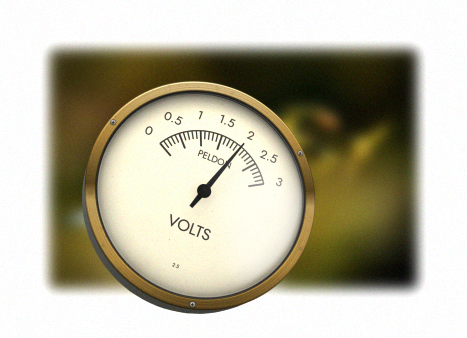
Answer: 2 V
